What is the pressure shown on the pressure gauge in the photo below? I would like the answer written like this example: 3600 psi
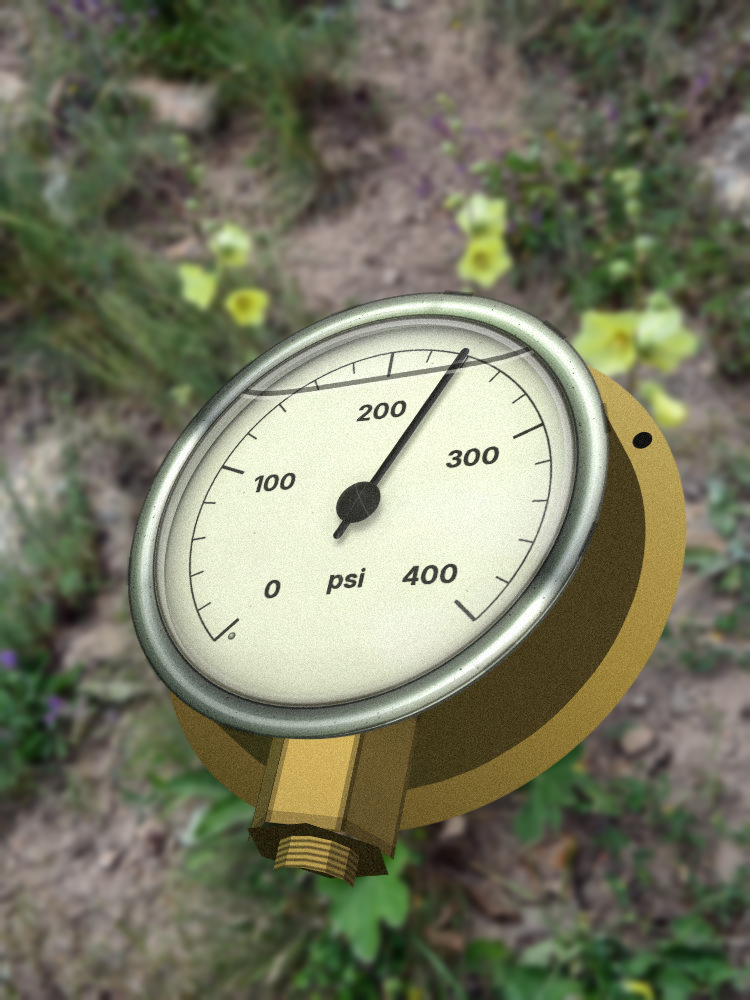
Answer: 240 psi
